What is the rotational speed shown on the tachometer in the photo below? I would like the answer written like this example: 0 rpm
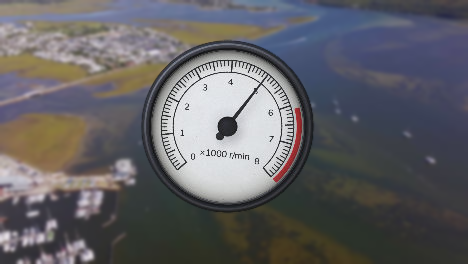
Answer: 5000 rpm
